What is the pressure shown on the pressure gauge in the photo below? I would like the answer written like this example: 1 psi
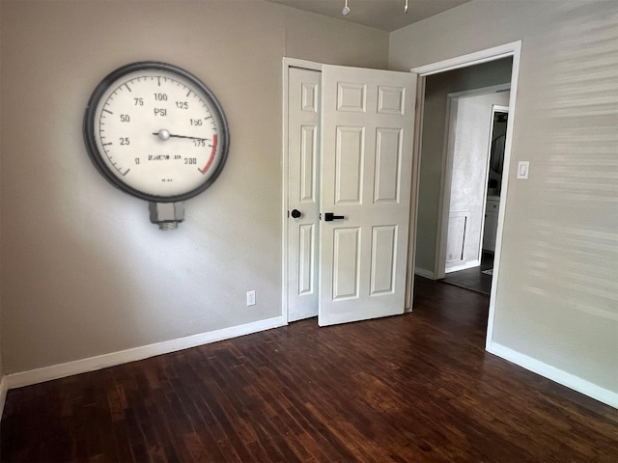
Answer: 170 psi
